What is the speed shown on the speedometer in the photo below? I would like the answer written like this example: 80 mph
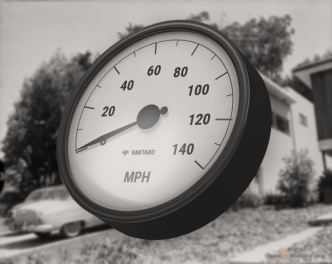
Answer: 0 mph
